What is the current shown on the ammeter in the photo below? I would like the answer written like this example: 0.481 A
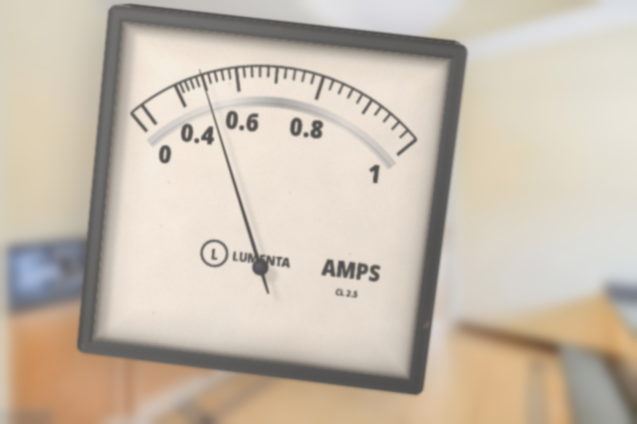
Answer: 0.5 A
